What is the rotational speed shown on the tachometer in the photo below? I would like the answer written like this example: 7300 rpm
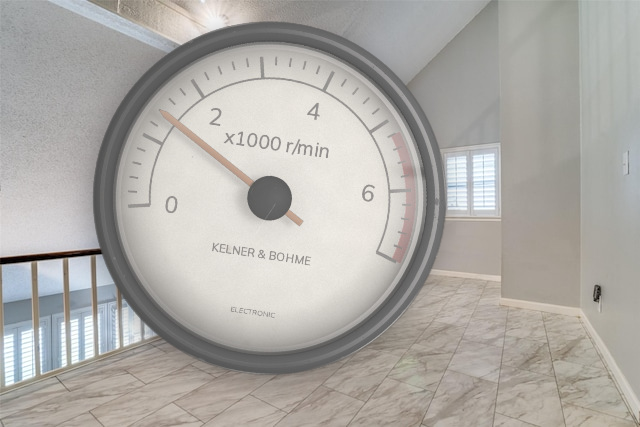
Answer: 1400 rpm
